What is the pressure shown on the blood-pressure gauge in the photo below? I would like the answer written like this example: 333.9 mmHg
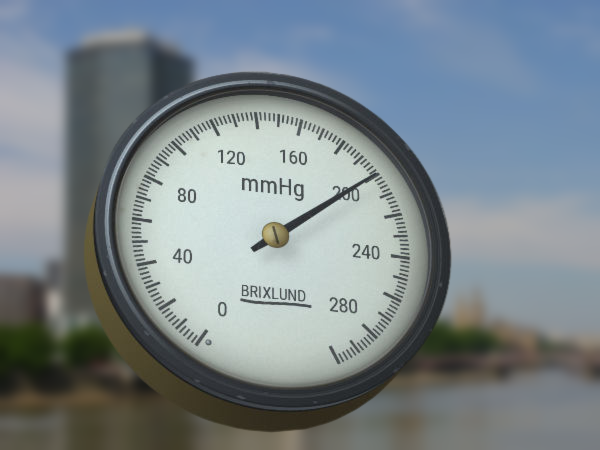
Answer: 200 mmHg
